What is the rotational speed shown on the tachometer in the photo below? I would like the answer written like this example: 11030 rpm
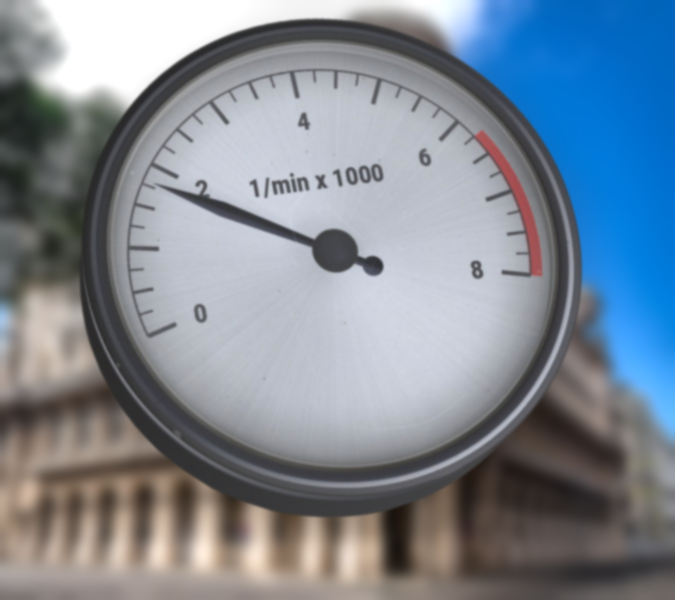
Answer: 1750 rpm
